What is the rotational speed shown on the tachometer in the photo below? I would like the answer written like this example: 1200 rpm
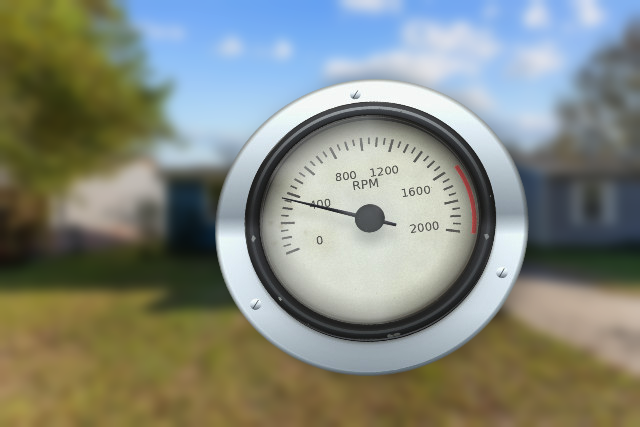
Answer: 350 rpm
